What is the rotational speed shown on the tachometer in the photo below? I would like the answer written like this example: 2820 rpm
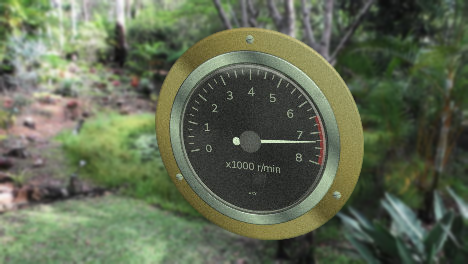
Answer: 7250 rpm
